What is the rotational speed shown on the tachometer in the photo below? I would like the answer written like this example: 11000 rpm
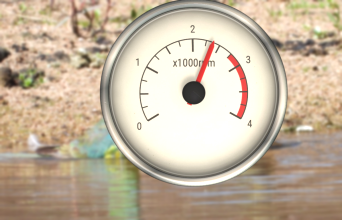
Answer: 2375 rpm
